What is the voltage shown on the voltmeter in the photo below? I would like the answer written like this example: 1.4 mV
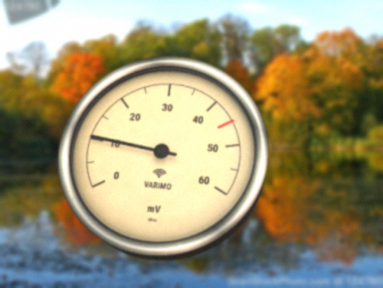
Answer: 10 mV
